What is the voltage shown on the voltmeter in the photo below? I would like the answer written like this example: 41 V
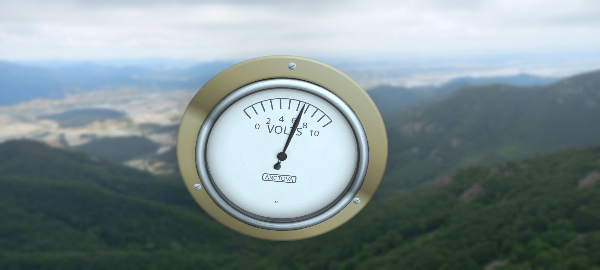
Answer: 6.5 V
